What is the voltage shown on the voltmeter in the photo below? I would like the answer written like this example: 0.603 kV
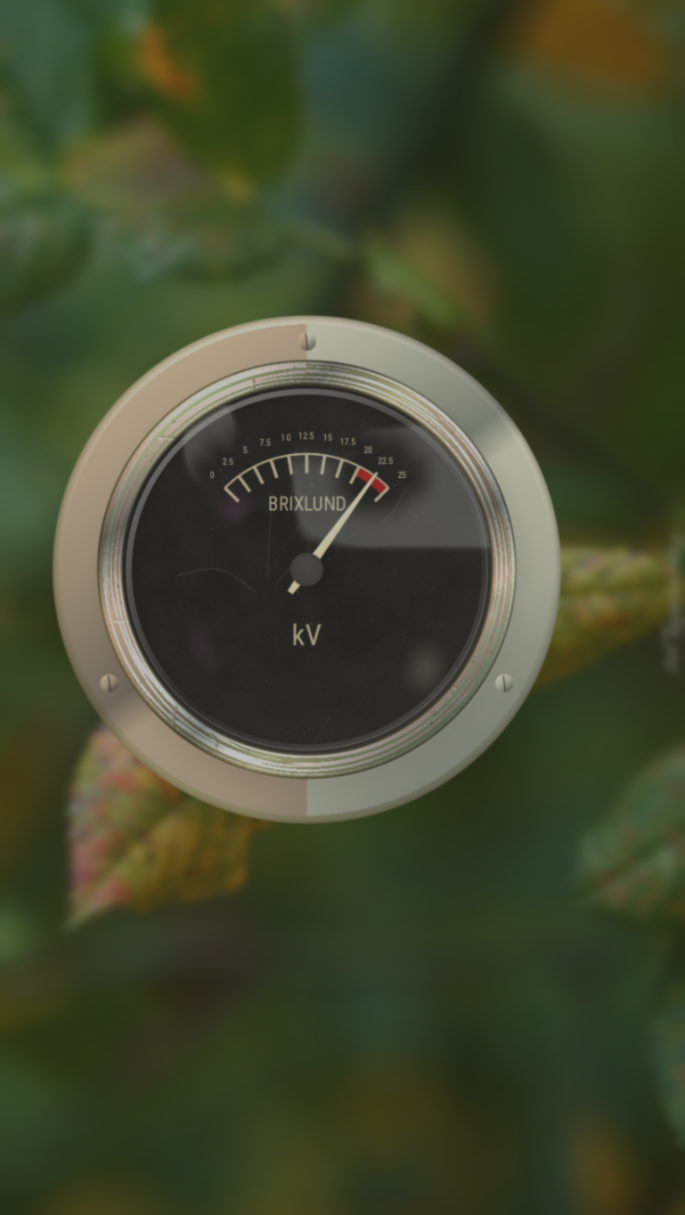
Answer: 22.5 kV
